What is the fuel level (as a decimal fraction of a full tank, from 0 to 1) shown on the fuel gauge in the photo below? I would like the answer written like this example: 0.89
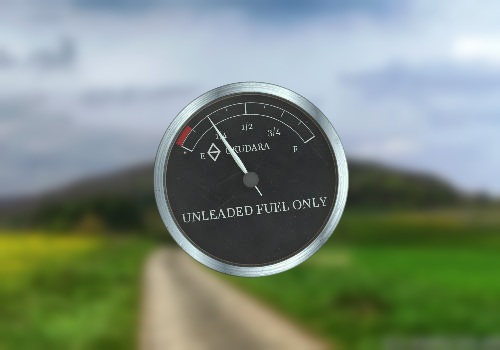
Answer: 0.25
